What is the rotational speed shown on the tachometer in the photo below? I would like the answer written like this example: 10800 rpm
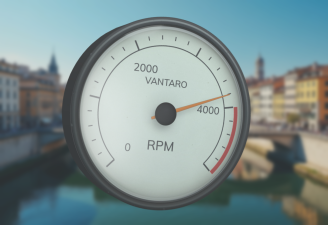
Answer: 3800 rpm
